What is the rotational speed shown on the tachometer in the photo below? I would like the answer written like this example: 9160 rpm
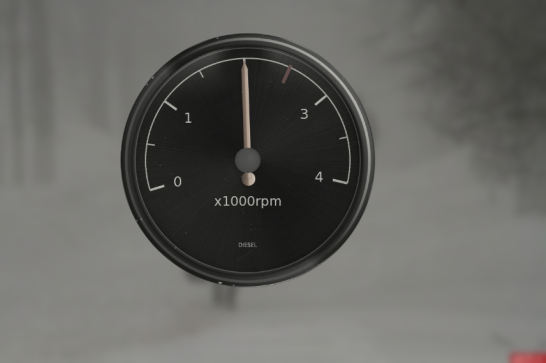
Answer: 2000 rpm
